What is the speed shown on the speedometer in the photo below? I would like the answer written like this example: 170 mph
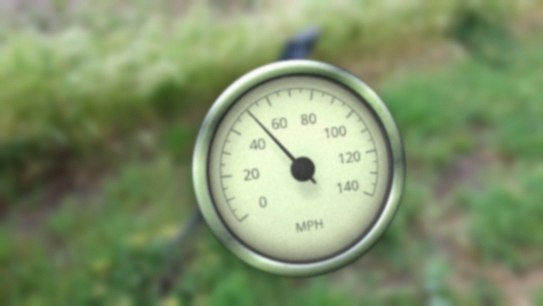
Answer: 50 mph
